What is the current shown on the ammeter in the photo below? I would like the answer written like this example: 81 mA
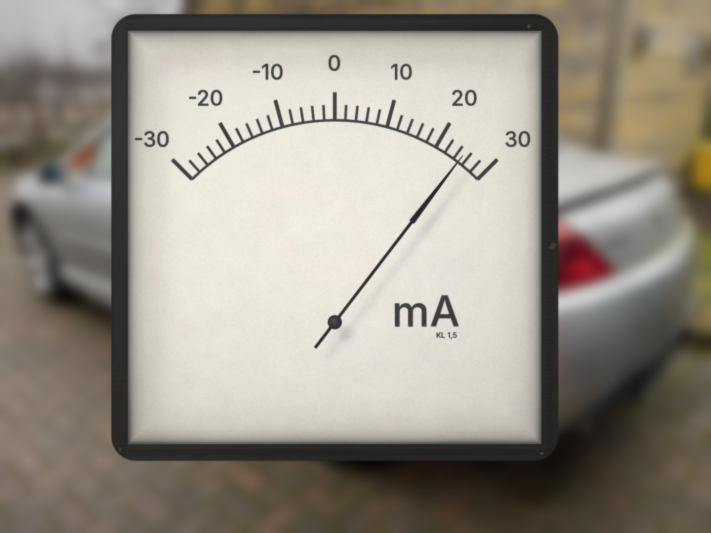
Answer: 25 mA
